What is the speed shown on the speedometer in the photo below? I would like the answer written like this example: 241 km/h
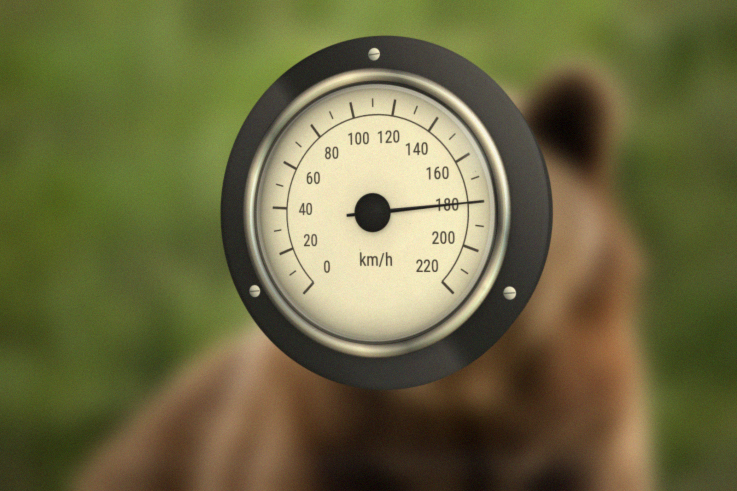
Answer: 180 km/h
